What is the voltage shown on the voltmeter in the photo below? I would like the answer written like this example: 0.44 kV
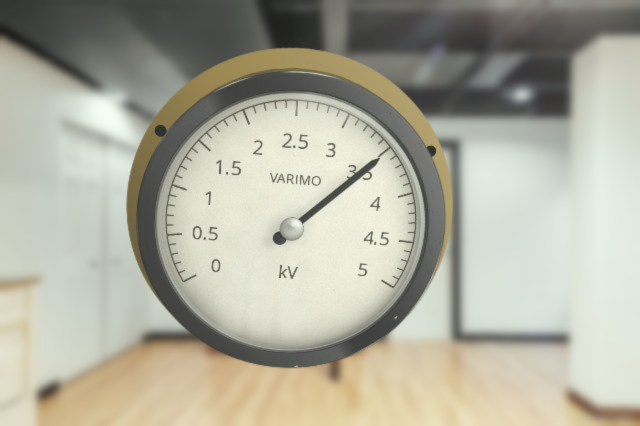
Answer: 3.5 kV
